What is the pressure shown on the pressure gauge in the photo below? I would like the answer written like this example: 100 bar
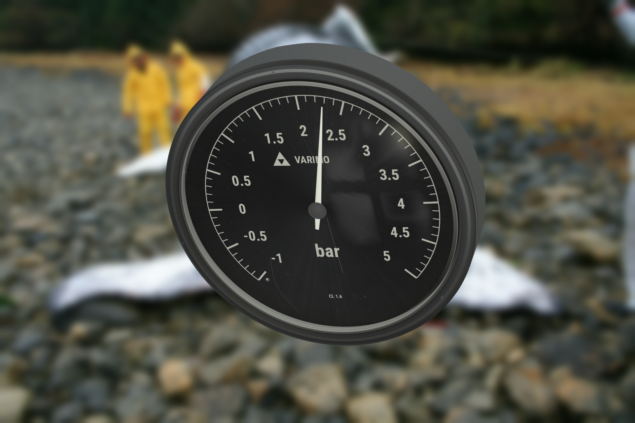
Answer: 2.3 bar
